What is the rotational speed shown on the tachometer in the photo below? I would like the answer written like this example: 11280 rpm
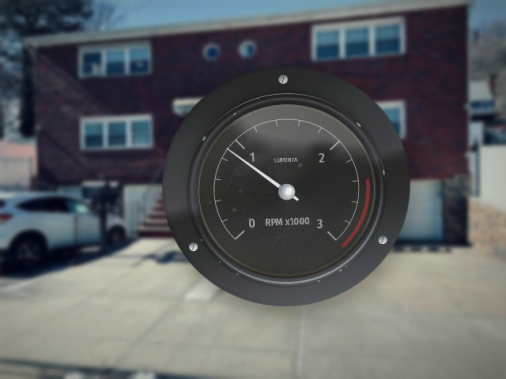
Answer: 900 rpm
